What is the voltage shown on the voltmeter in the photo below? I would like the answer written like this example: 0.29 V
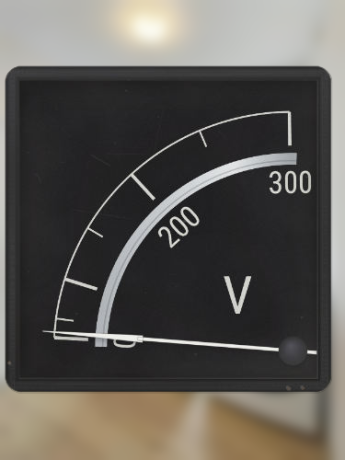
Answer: 25 V
